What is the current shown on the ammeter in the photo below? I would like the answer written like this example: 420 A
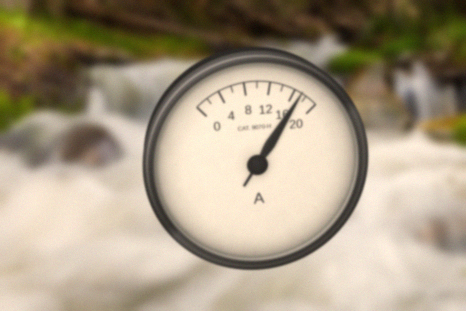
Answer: 17 A
